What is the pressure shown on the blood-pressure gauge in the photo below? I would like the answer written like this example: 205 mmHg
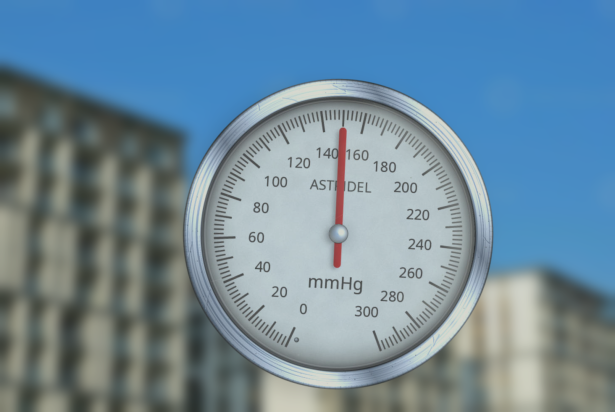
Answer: 150 mmHg
